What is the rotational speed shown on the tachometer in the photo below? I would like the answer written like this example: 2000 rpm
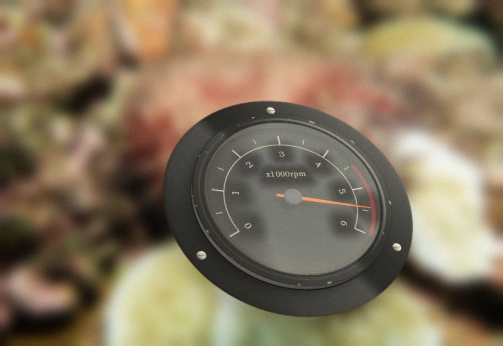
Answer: 5500 rpm
